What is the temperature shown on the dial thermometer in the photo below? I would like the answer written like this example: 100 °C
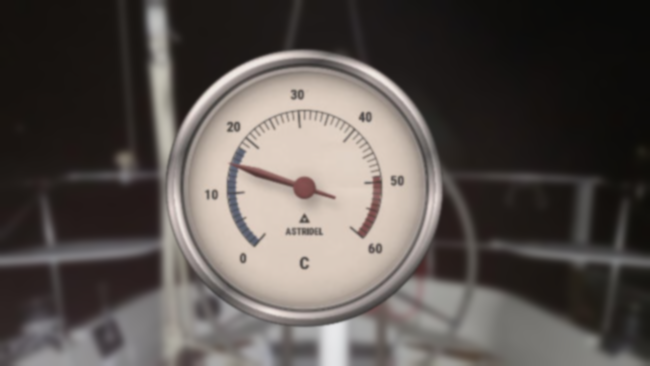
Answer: 15 °C
